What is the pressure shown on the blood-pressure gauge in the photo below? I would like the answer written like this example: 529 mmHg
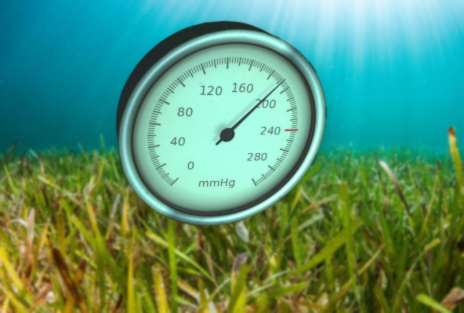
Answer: 190 mmHg
